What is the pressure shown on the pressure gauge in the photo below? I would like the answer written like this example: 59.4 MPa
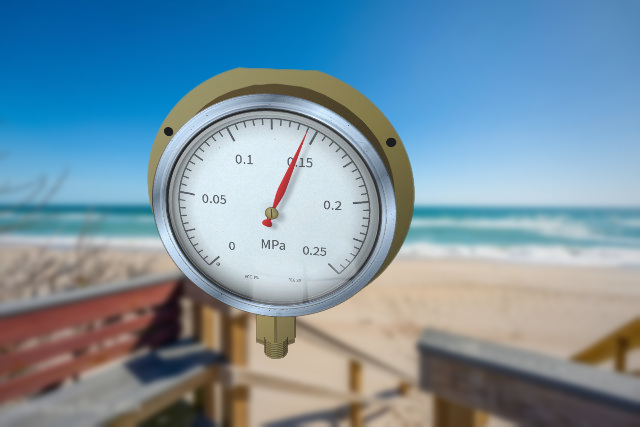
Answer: 0.145 MPa
